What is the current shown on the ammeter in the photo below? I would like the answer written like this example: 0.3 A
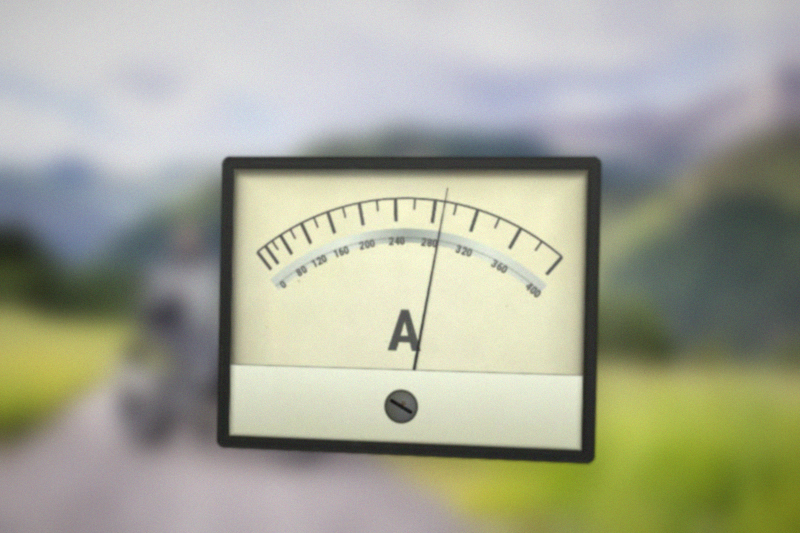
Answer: 290 A
